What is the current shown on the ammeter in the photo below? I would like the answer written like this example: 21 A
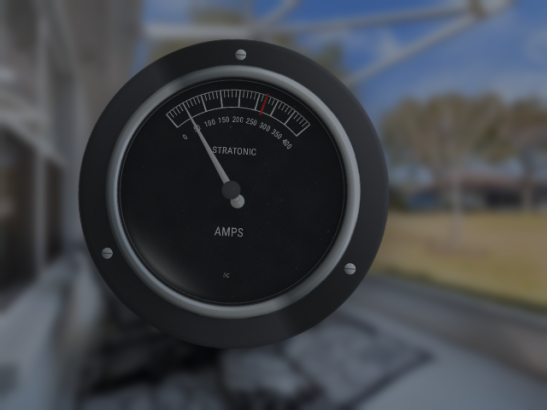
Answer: 50 A
